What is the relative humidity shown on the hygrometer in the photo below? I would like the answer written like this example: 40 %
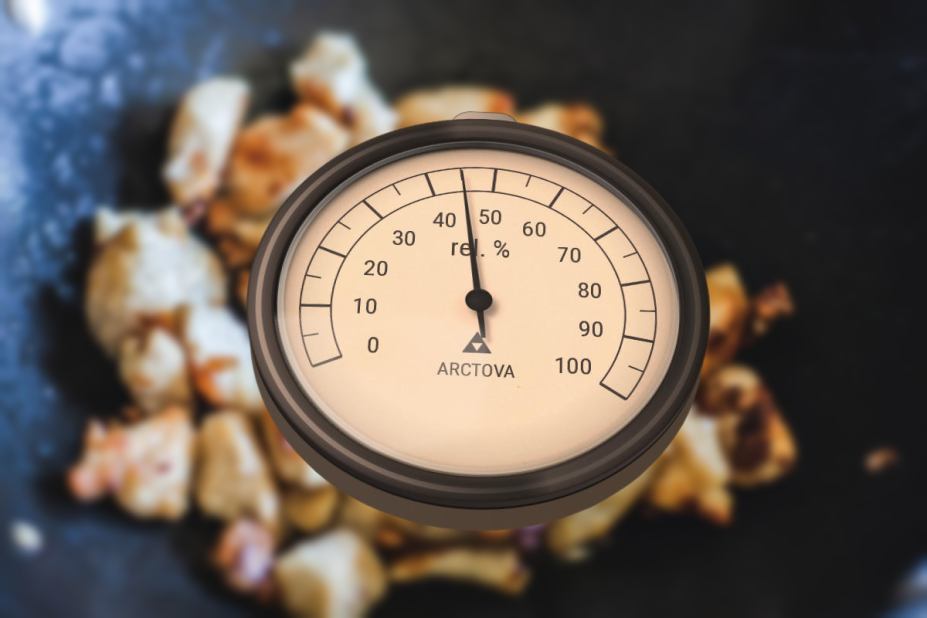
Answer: 45 %
